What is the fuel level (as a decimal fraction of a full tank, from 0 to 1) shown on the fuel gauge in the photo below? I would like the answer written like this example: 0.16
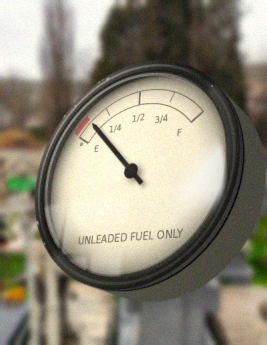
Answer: 0.125
